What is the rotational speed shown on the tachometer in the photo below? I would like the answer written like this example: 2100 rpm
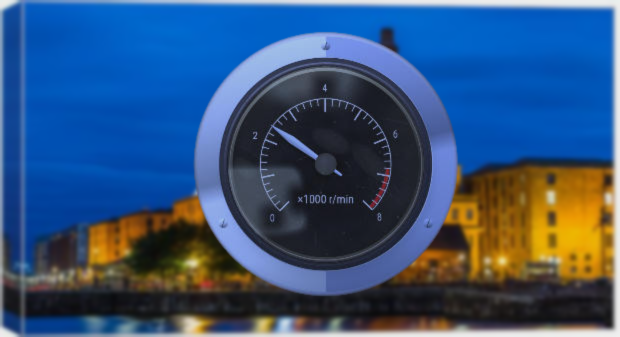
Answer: 2400 rpm
